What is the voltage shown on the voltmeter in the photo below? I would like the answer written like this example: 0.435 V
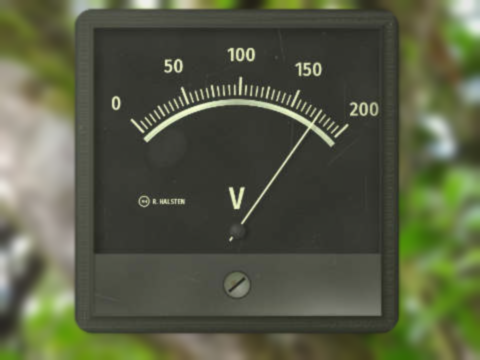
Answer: 175 V
